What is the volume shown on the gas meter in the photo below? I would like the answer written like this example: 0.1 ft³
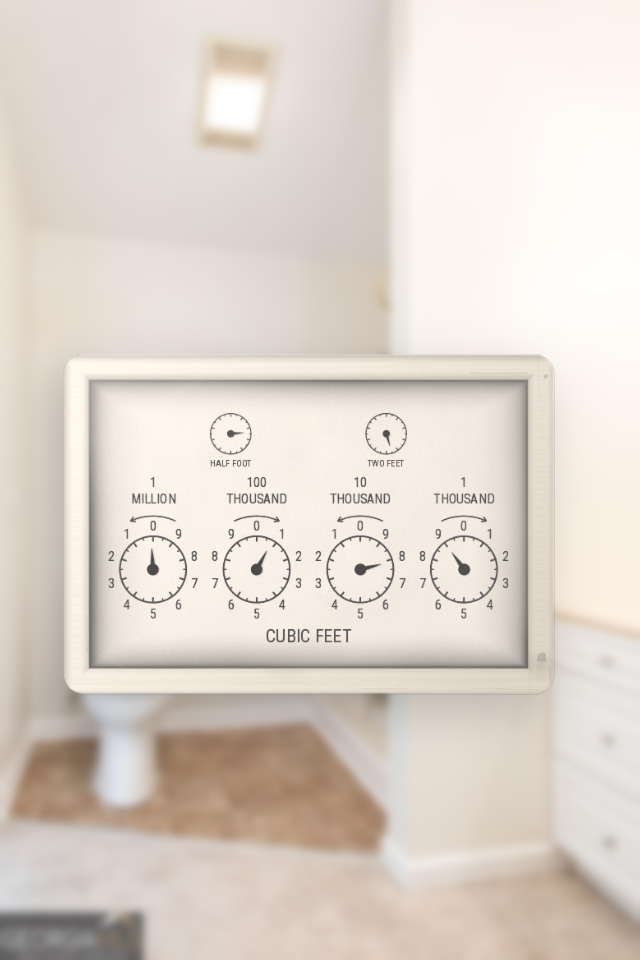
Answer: 7900 ft³
